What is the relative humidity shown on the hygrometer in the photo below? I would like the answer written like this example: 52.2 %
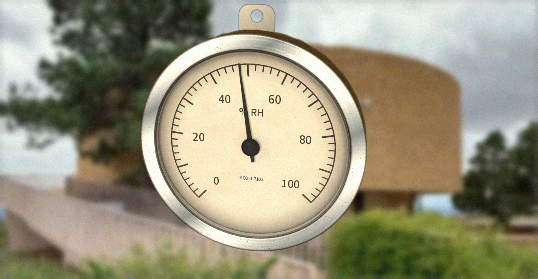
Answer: 48 %
